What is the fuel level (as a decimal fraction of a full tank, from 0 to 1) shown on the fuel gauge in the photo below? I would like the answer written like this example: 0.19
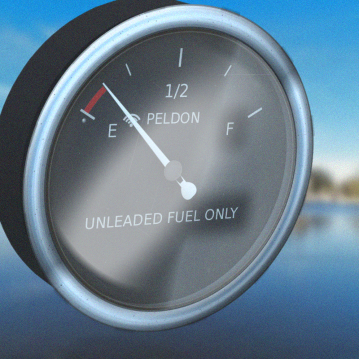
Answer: 0.125
